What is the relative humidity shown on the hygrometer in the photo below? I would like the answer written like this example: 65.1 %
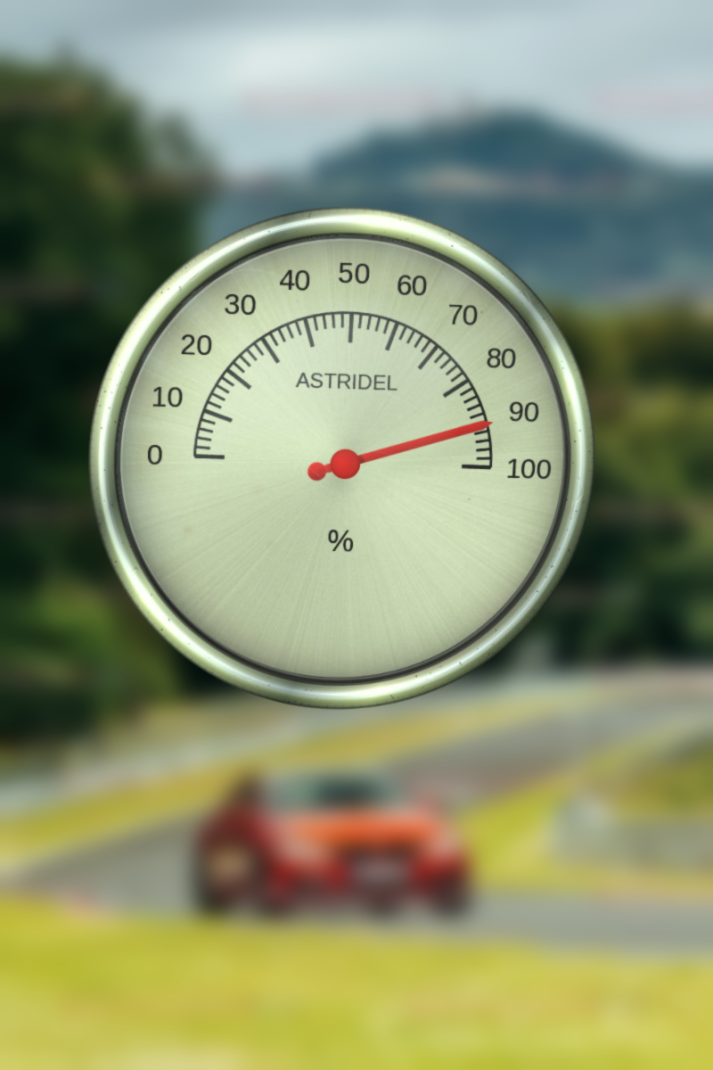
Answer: 90 %
